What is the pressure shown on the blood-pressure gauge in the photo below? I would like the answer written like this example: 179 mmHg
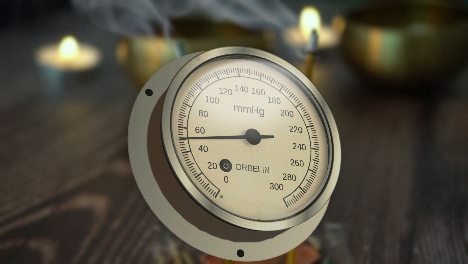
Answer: 50 mmHg
